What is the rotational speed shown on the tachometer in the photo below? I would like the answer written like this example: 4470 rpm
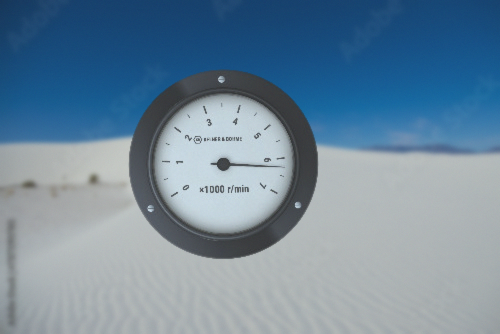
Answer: 6250 rpm
